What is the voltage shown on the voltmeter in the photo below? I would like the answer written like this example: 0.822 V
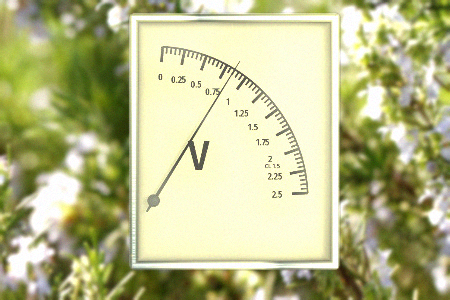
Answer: 0.85 V
